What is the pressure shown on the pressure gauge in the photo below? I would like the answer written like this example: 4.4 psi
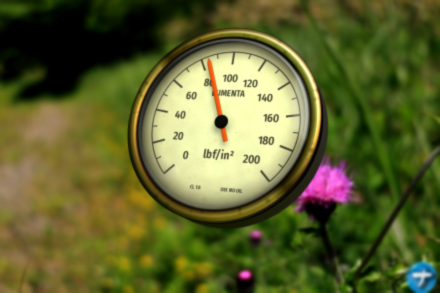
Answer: 85 psi
